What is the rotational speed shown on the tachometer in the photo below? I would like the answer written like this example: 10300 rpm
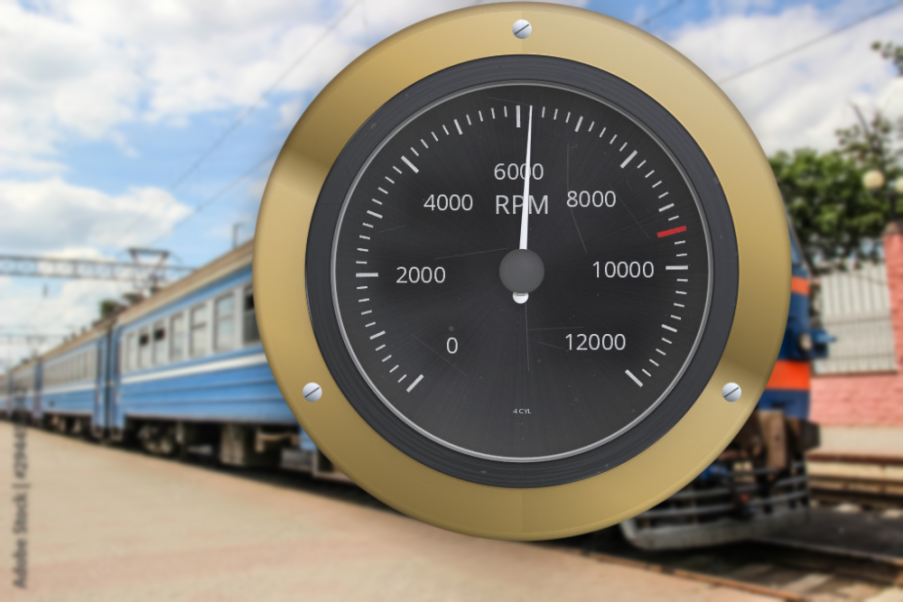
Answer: 6200 rpm
